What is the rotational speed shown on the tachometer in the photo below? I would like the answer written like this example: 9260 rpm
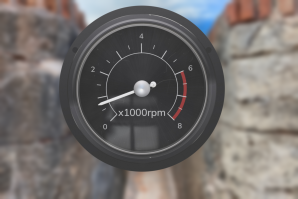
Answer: 750 rpm
